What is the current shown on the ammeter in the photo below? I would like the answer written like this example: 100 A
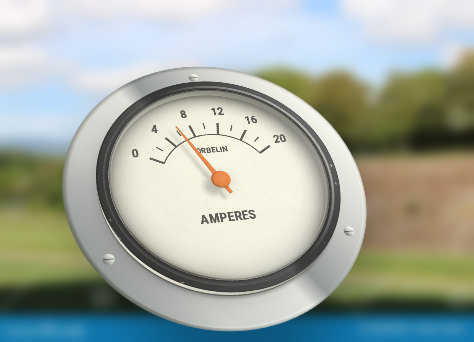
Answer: 6 A
